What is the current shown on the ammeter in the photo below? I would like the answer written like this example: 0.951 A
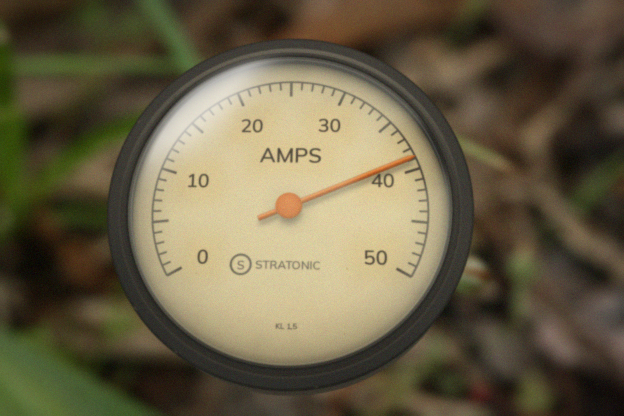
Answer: 39 A
